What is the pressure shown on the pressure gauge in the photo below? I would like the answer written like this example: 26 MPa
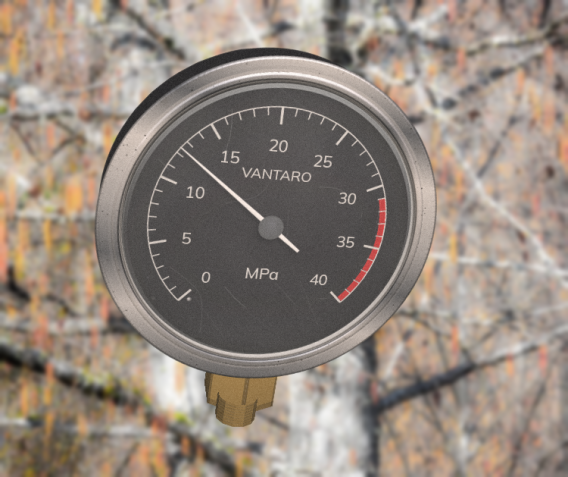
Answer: 12.5 MPa
